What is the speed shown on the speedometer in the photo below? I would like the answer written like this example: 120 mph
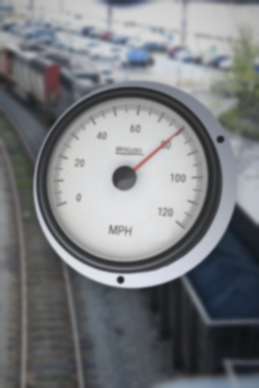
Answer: 80 mph
